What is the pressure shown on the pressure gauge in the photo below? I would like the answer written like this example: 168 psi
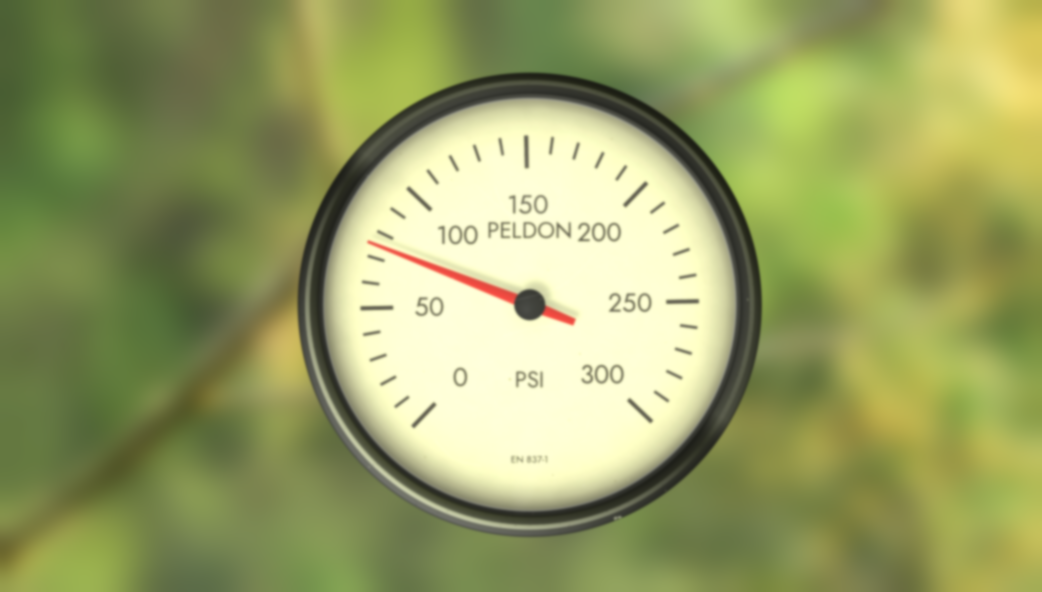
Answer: 75 psi
